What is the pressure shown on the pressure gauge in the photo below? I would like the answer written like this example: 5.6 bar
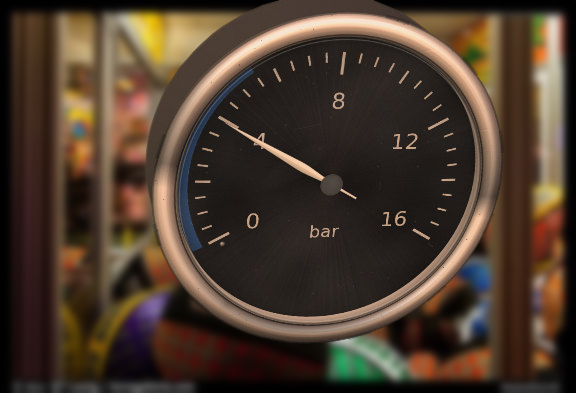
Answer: 4 bar
